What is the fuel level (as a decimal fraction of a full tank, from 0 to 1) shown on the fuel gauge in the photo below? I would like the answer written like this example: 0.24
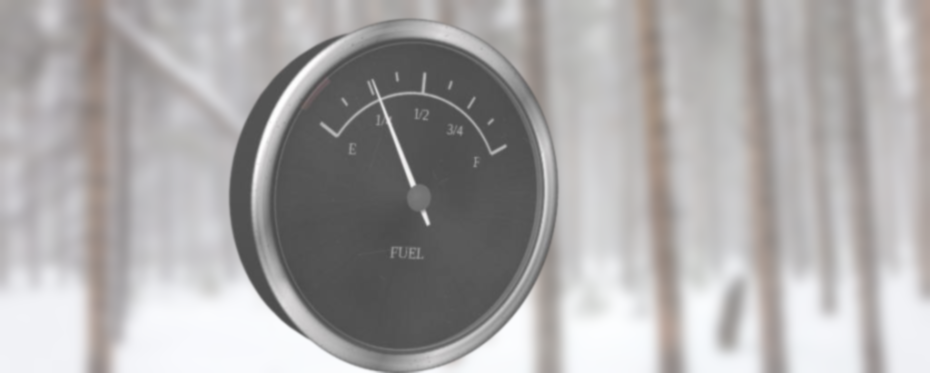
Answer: 0.25
